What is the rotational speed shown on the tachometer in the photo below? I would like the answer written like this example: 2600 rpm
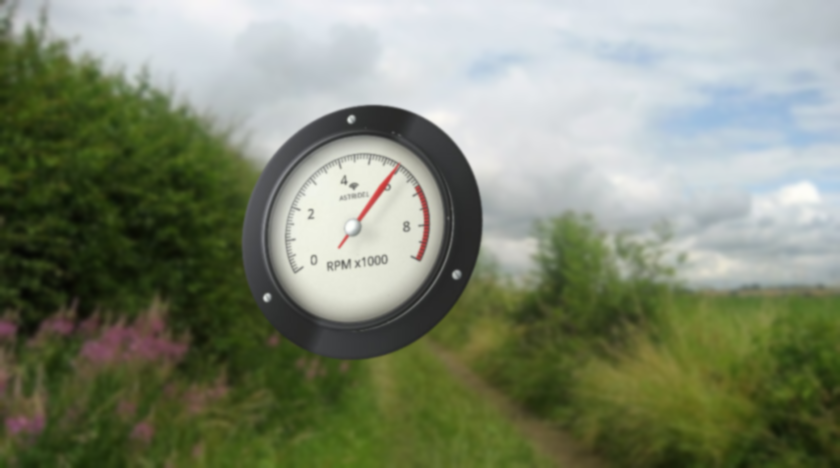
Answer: 6000 rpm
